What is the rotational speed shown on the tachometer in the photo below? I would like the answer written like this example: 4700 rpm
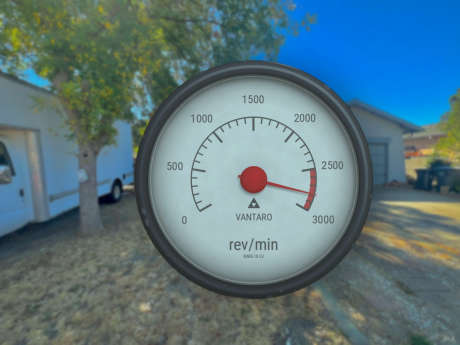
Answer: 2800 rpm
